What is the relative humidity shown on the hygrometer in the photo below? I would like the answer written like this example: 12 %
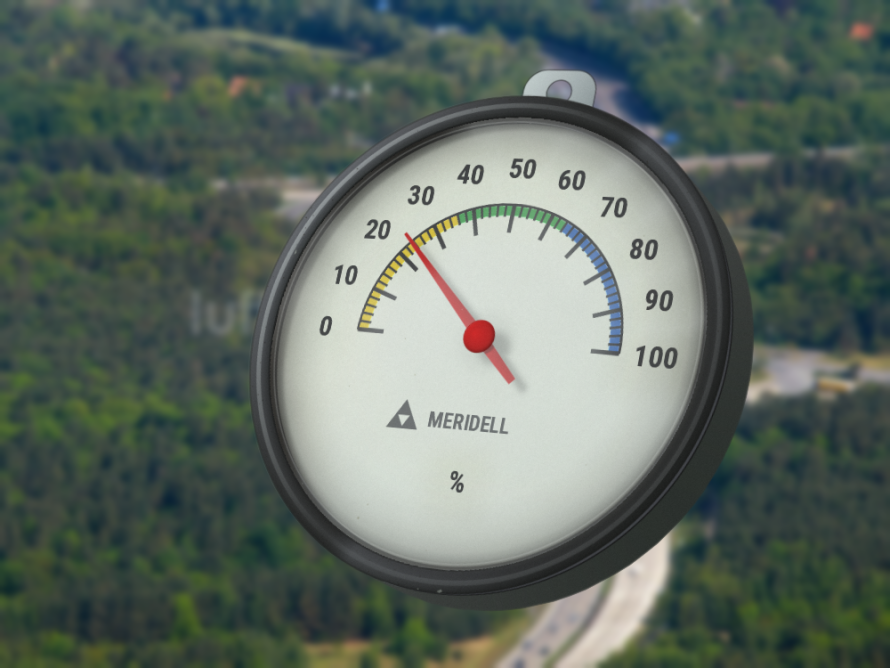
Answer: 24 %
